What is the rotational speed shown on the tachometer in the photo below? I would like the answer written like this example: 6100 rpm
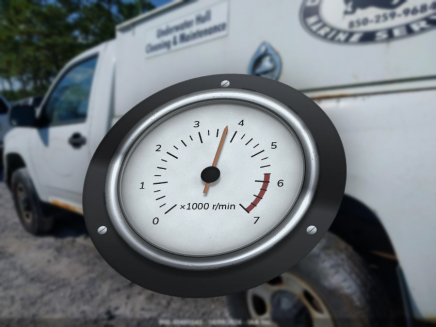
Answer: 3750 rpm
